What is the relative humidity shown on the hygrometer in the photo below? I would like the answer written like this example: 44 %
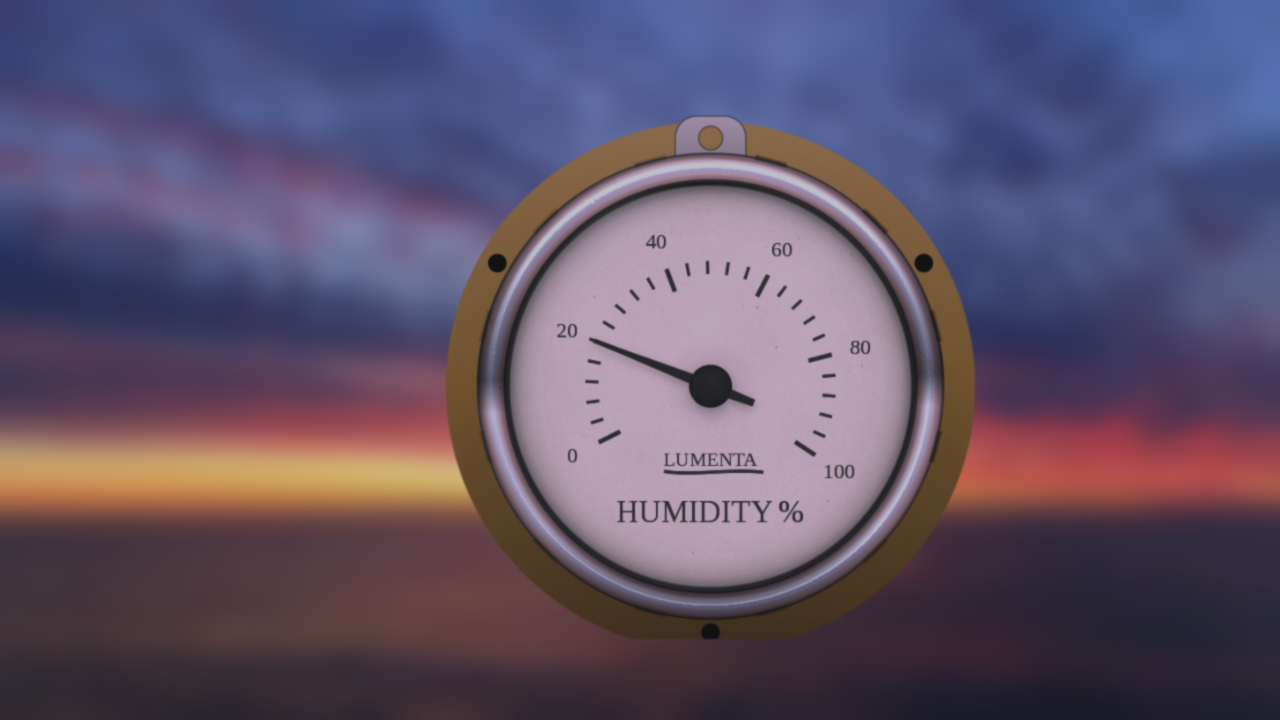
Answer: 20 %
